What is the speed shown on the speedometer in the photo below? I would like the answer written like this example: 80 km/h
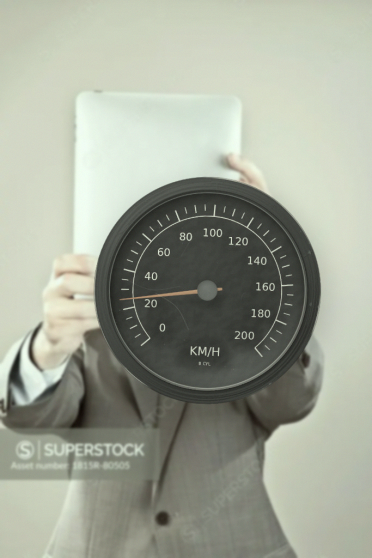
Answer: 25 km/h
